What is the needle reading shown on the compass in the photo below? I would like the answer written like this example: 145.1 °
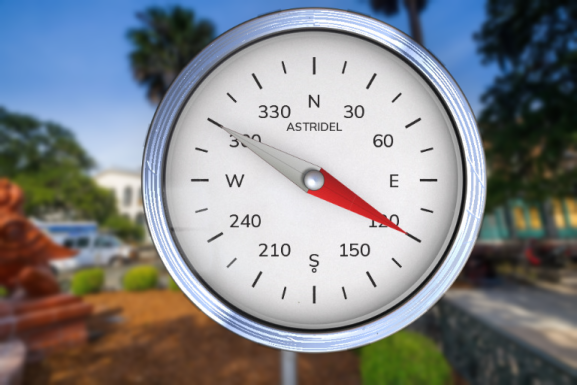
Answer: 120 °
